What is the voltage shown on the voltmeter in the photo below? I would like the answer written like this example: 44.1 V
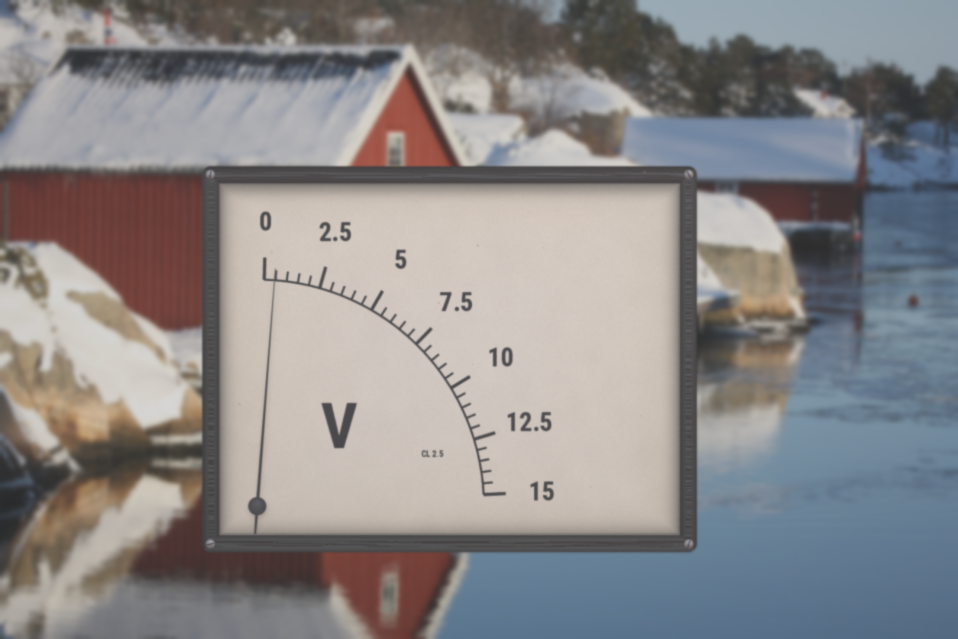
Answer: 0.5 V
